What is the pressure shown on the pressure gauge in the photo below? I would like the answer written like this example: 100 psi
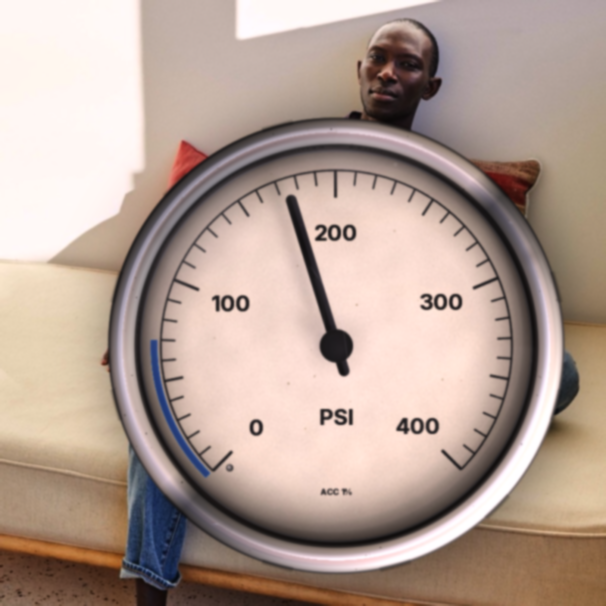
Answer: 175 psi
